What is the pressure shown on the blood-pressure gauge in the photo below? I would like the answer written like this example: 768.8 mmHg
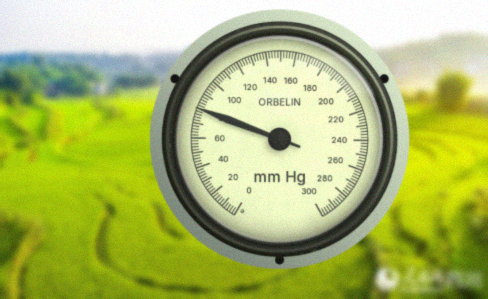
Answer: 80 mmHg
